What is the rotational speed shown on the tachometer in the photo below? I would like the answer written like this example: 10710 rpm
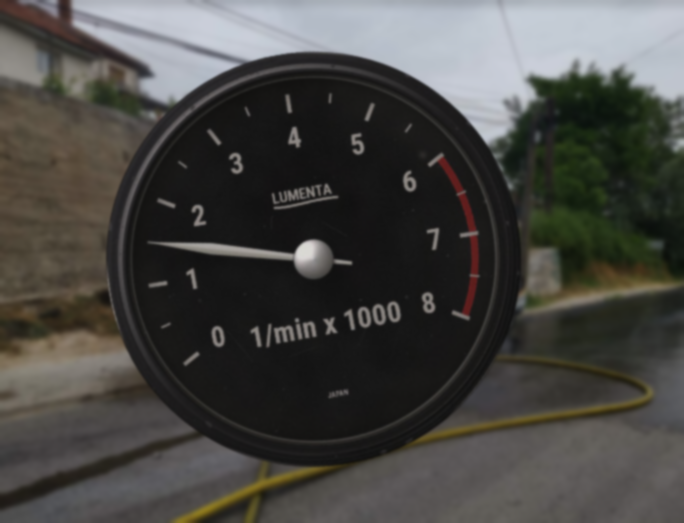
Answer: 1500 rpm
